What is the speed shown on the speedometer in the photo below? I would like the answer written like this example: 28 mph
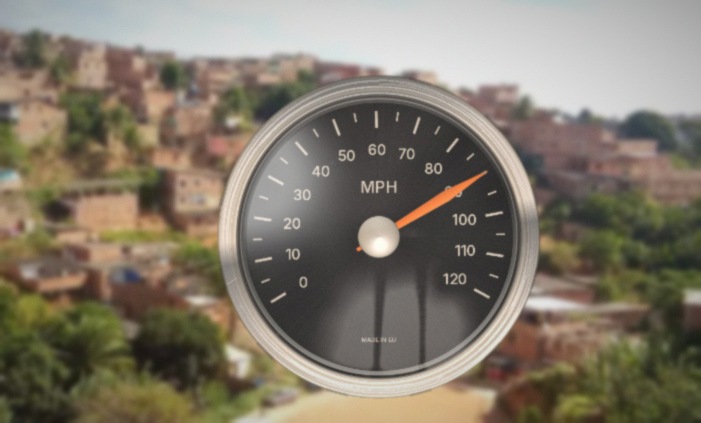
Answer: 90 mph
